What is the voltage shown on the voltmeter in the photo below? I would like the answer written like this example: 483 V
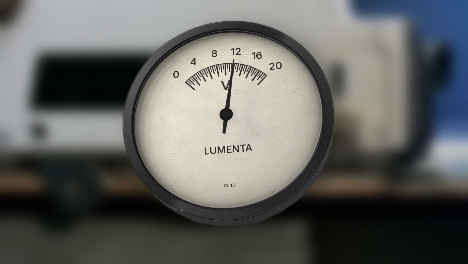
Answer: 12 V
